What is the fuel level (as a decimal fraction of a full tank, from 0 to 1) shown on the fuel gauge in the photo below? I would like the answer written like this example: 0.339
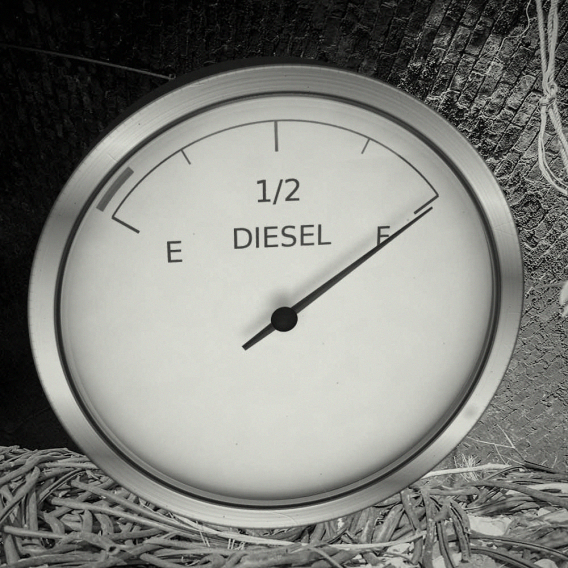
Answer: 1
